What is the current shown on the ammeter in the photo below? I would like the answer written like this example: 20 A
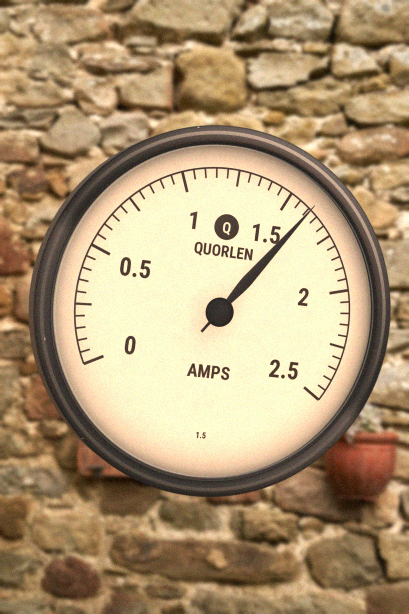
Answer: 1.6 A
